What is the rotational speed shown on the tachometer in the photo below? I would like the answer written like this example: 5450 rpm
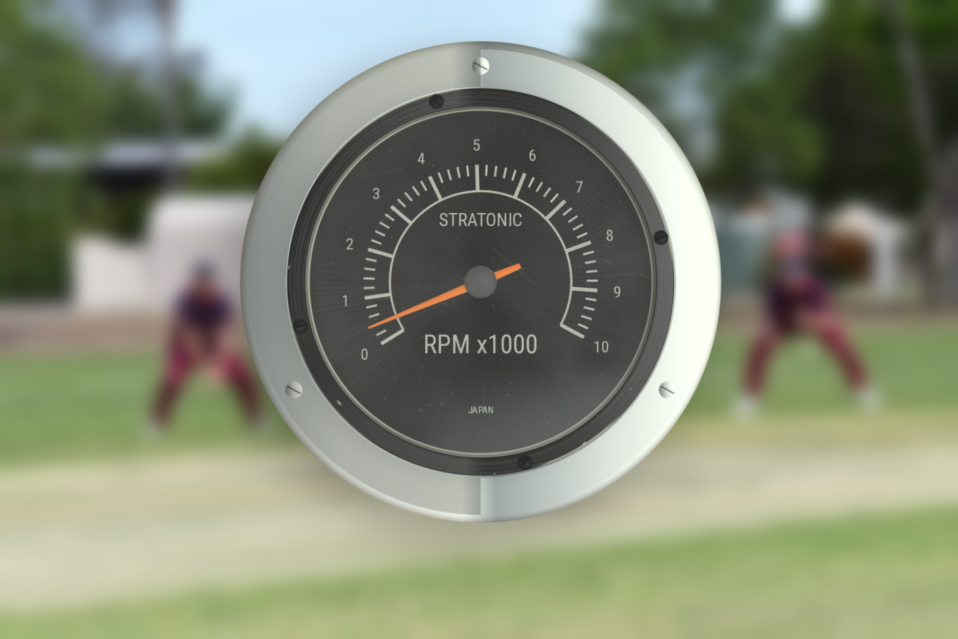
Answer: 400 rpm
